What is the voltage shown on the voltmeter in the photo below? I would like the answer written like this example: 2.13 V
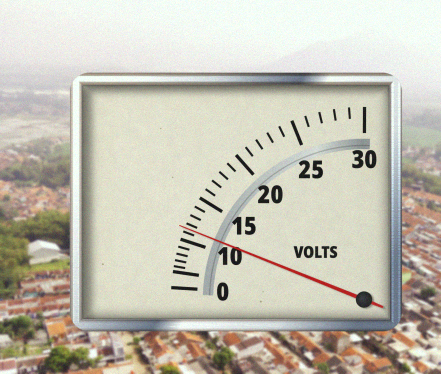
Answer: 11.5 V
